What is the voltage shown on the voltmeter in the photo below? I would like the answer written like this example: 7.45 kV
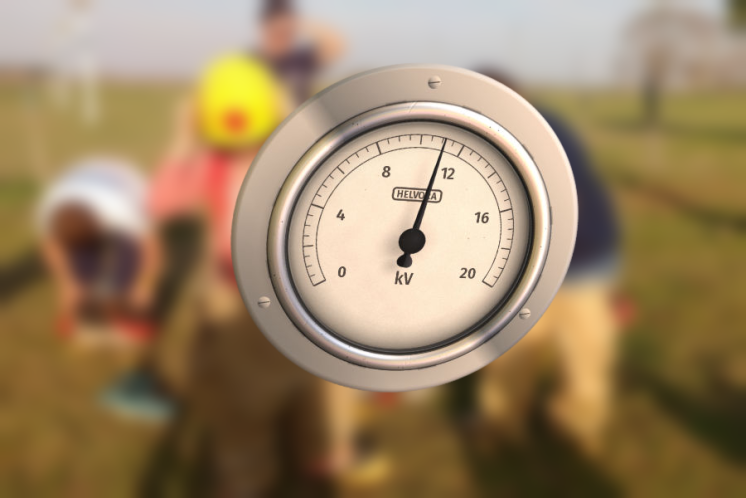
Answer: 11 kV
